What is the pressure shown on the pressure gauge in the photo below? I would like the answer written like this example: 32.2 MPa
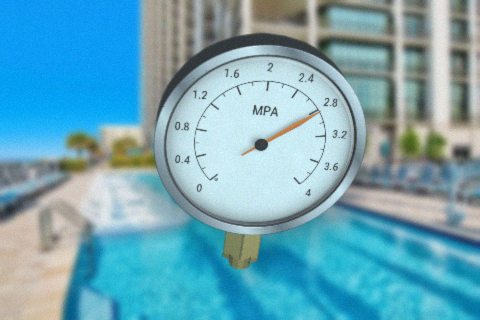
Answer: 2.8 MPa
